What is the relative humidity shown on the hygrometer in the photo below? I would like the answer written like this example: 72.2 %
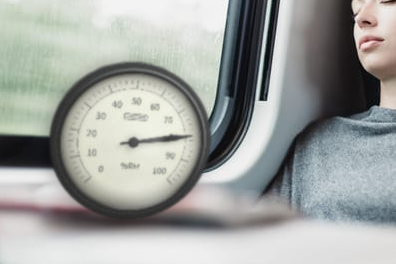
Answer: 80 %
